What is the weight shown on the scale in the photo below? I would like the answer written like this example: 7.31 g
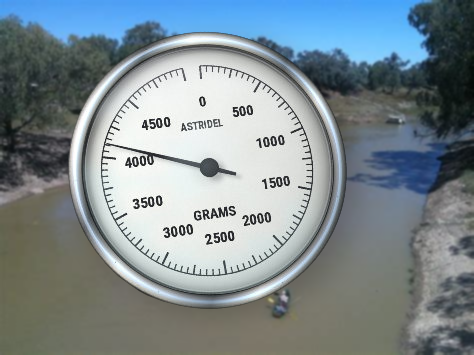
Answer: 4100 g
